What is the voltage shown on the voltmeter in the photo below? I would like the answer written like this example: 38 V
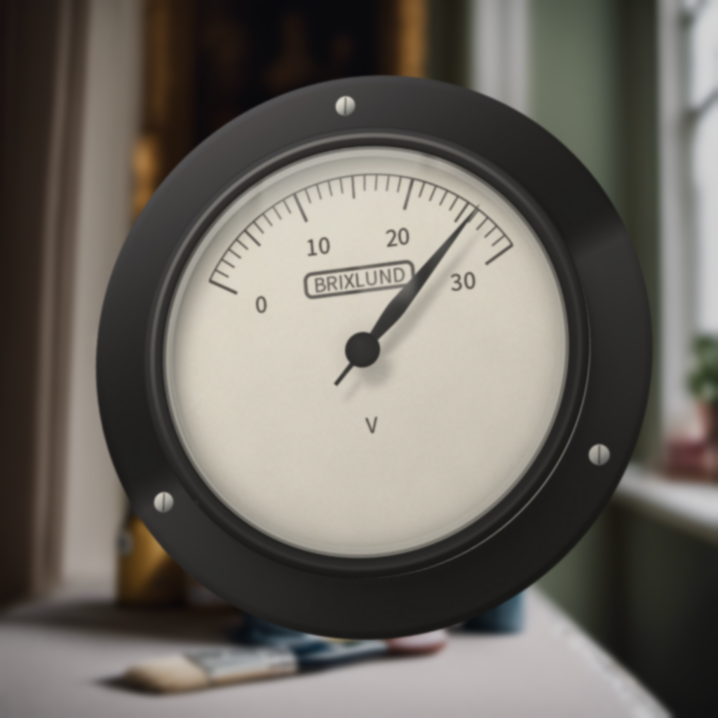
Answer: 26 V
